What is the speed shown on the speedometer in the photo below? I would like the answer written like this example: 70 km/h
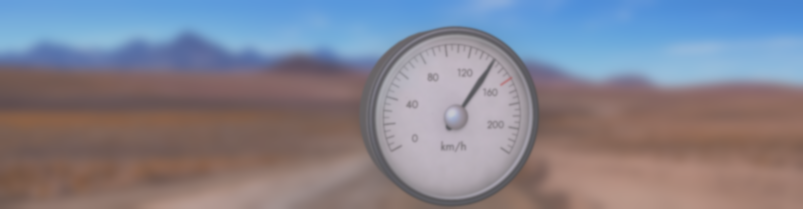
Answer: 140 km/h
